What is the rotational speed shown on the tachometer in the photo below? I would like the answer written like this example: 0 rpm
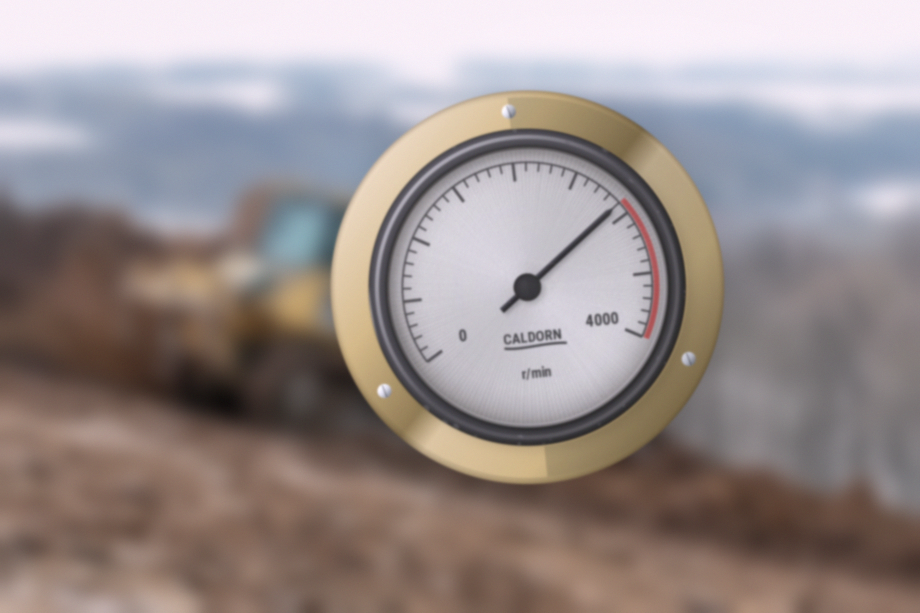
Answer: 2900 rpm
